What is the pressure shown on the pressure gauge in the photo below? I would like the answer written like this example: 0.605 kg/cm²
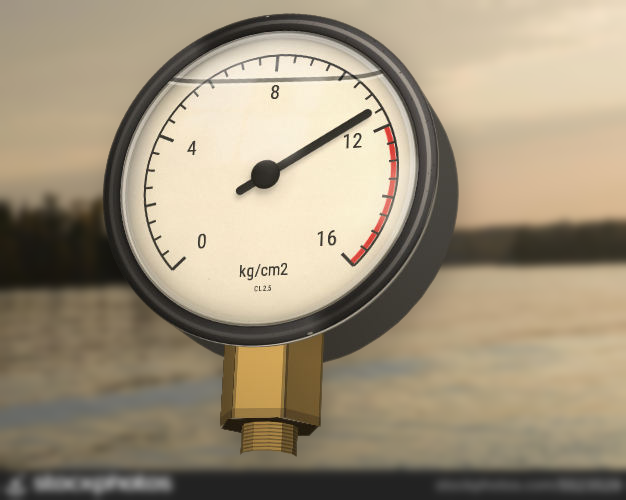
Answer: 11.5 kg/cm²
